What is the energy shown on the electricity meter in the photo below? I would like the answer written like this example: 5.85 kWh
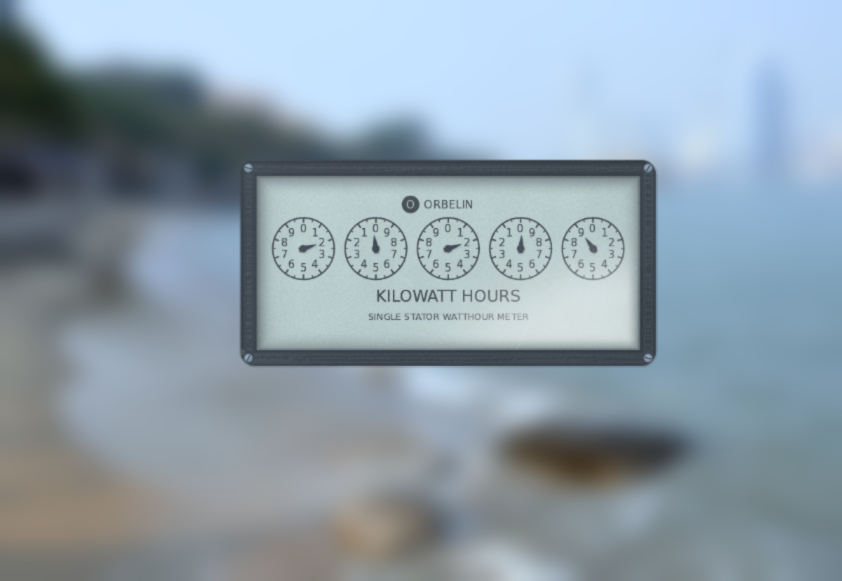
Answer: 20199 kWh
